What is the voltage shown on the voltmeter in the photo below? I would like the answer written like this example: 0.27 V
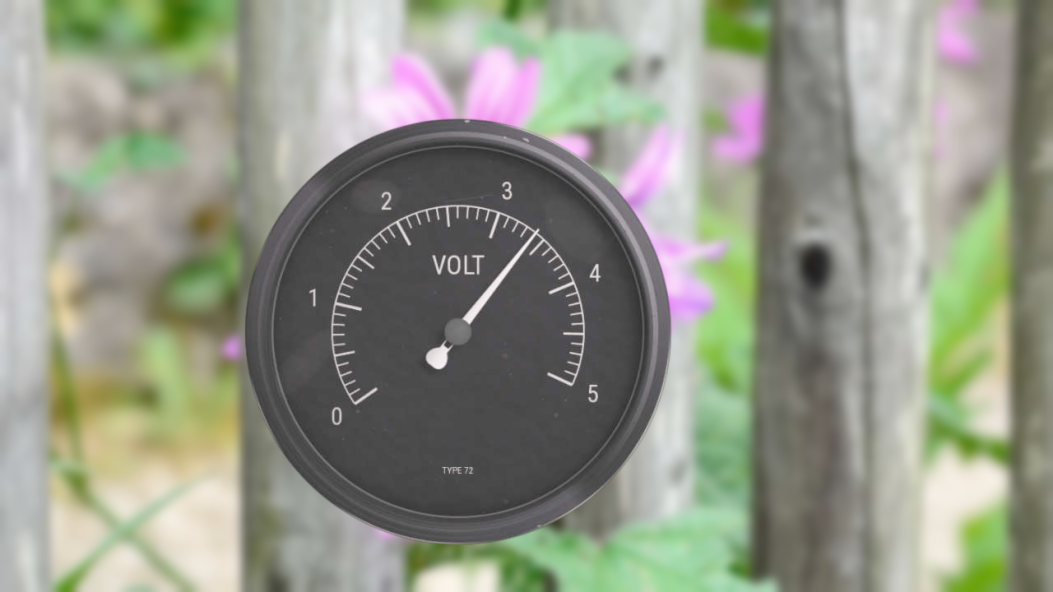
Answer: 3.4 V
